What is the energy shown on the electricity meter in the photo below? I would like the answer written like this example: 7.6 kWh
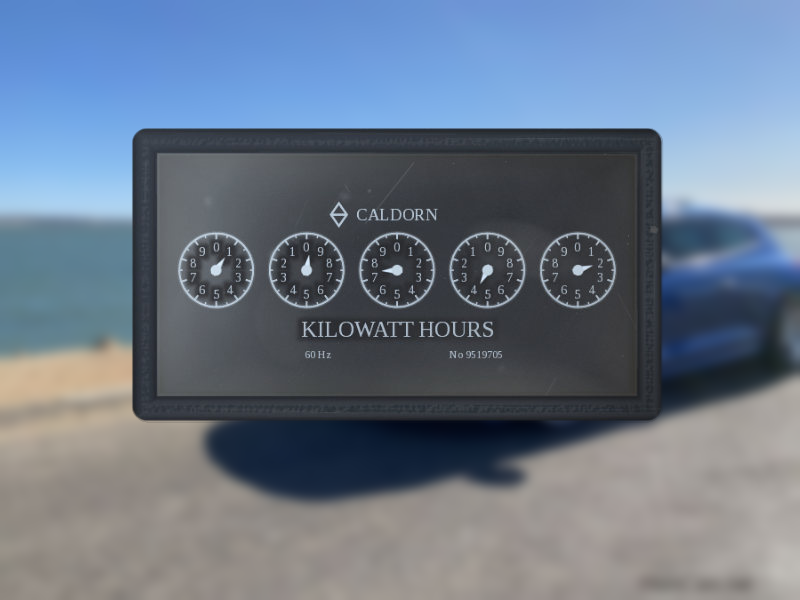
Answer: 9742 kWh
